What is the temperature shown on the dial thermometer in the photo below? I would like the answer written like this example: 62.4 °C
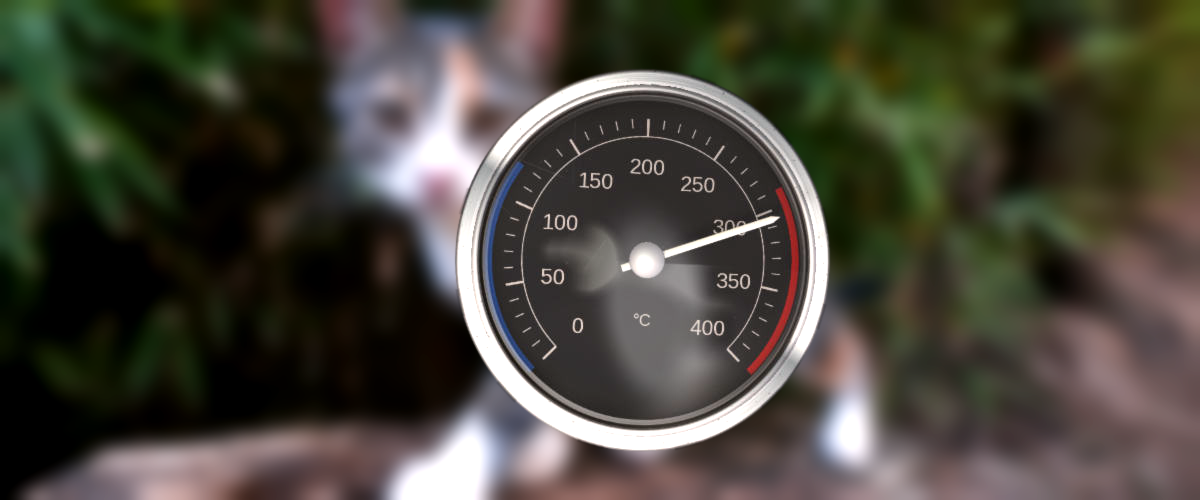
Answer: 305 °C
